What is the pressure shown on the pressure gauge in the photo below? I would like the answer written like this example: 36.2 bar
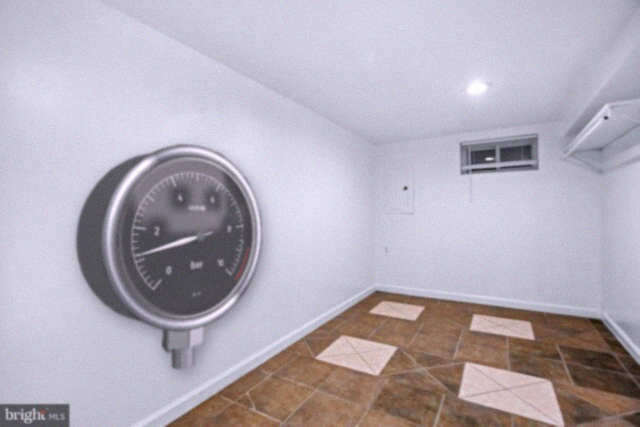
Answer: 1.2 bar
